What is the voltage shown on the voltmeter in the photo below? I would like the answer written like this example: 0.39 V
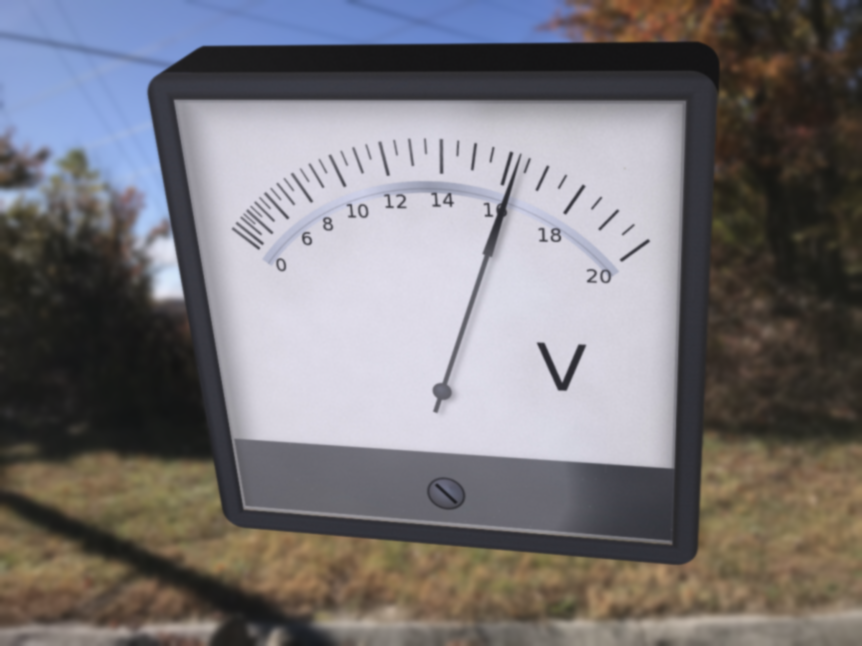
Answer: 16.25 V
